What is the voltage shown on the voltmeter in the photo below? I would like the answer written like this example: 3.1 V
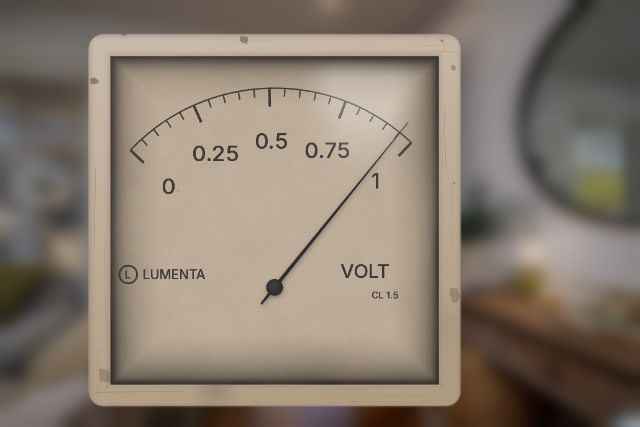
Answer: 0.95 V
